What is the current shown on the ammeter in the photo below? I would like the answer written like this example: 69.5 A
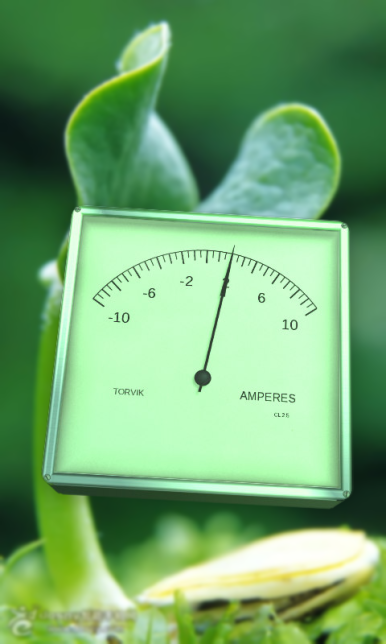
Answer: 2 A
